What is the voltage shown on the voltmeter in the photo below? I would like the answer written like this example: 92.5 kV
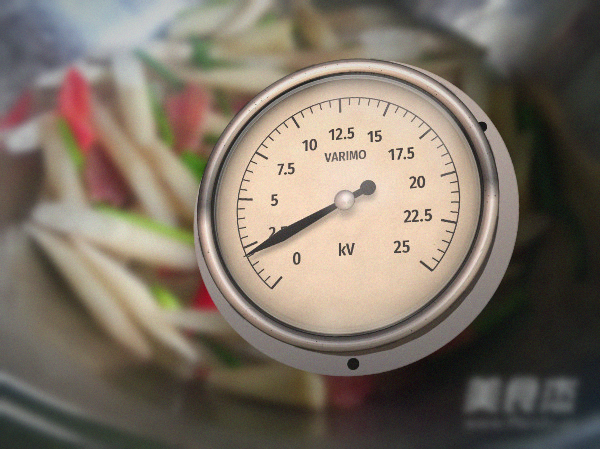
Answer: 2 kV
